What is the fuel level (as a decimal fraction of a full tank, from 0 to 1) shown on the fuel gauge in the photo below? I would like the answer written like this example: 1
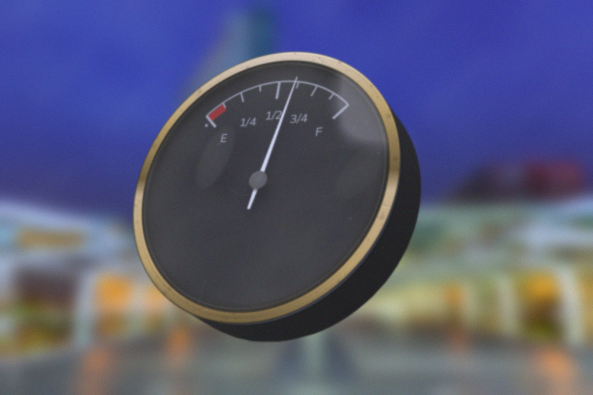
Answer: 0.625
